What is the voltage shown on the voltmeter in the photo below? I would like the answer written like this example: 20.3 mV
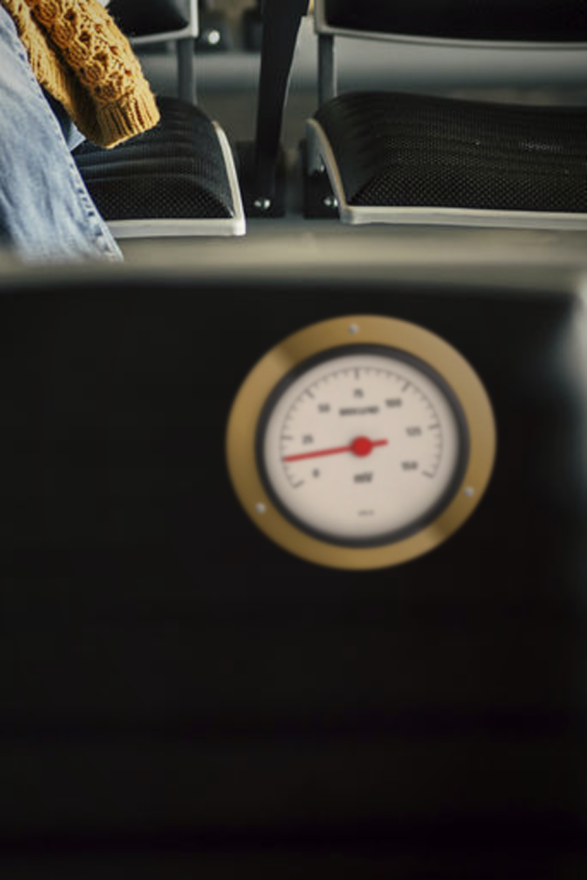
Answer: 15 mV
